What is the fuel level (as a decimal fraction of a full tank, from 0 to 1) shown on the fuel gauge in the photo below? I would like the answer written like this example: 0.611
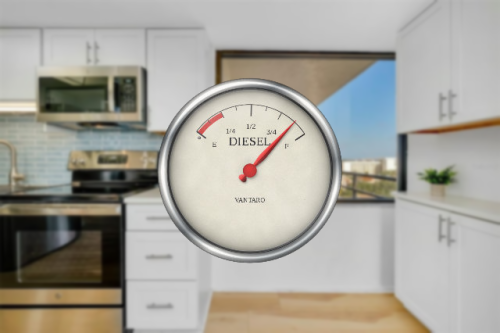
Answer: 0.875
